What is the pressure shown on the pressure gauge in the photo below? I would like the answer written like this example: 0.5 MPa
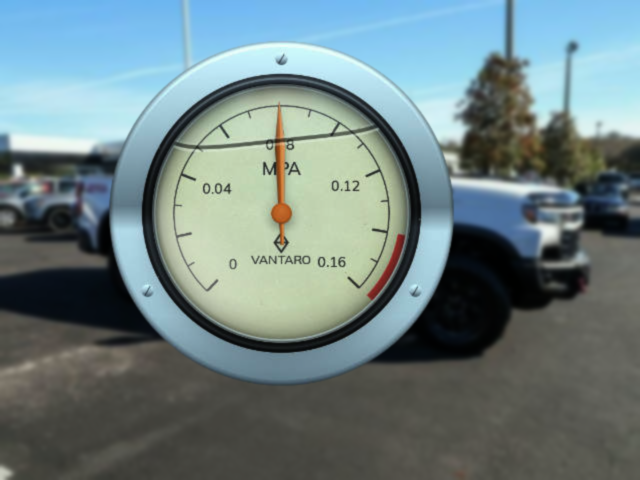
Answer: 0.08 MPa
